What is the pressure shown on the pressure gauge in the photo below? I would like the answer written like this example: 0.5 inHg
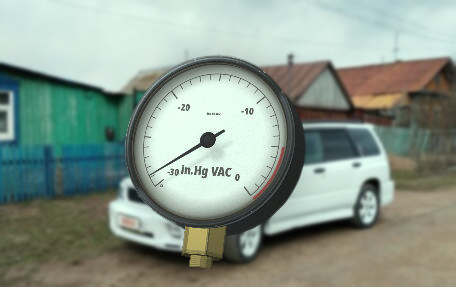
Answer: -29 inHg
